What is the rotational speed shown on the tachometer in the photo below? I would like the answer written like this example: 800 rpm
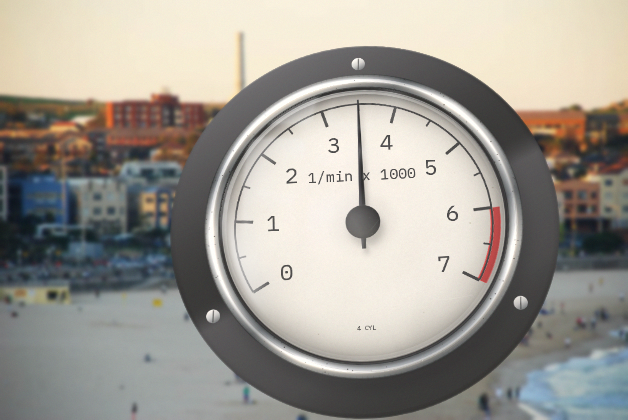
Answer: 3500 rpm
